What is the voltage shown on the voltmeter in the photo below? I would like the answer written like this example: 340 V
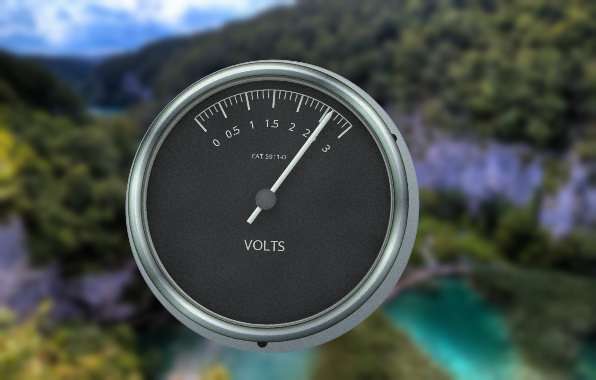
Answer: 2.6 V
